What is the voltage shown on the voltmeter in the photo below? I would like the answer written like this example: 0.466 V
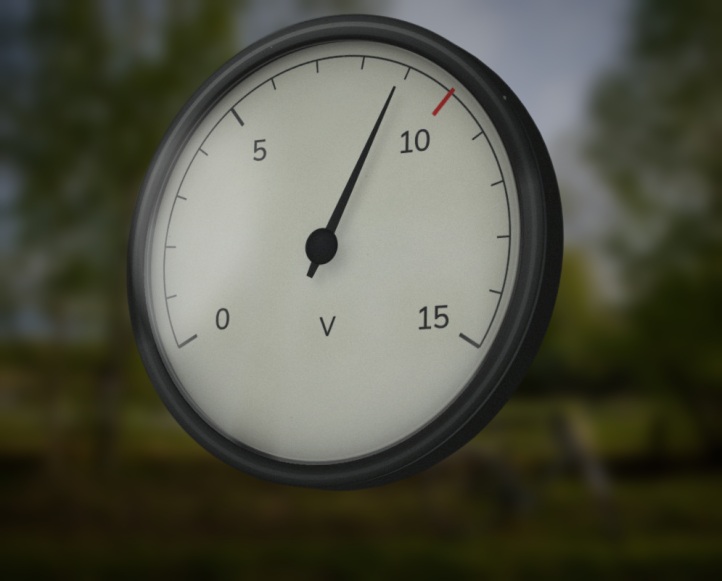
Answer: 9 V
